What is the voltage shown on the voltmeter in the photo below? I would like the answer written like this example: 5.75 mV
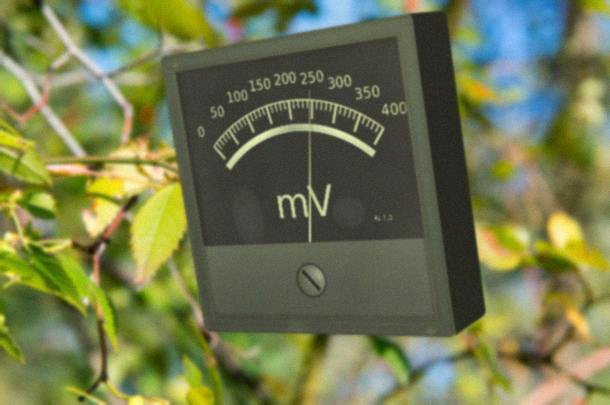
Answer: 250 mV
